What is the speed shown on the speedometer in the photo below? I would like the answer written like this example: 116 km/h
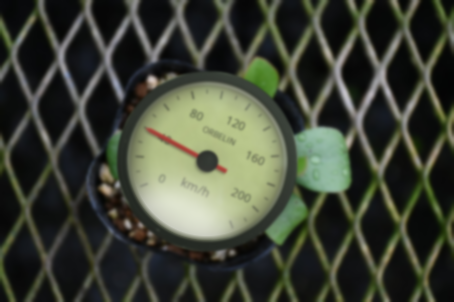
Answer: 40 km/h
